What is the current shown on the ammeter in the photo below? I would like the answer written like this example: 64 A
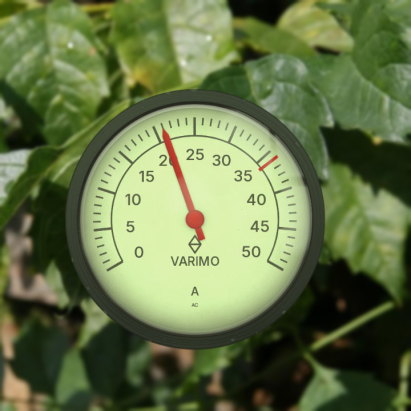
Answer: 21 A
